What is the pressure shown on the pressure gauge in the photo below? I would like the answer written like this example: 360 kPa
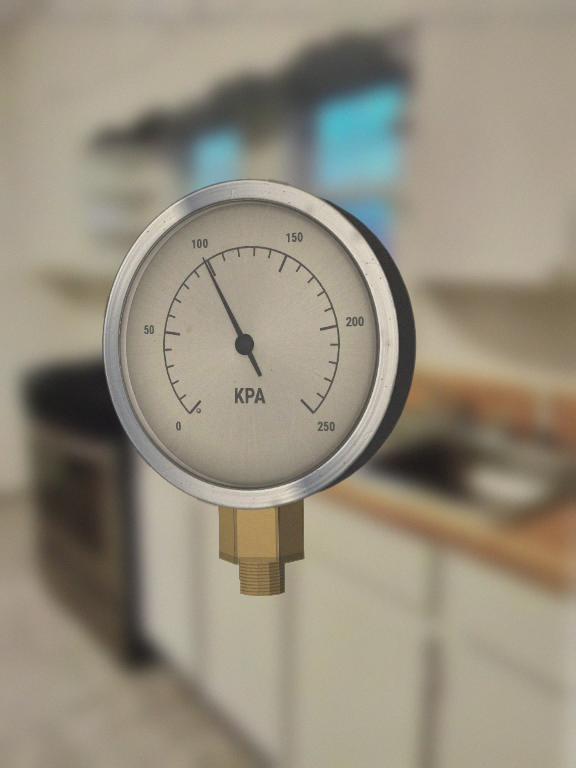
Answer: 100 kPa
